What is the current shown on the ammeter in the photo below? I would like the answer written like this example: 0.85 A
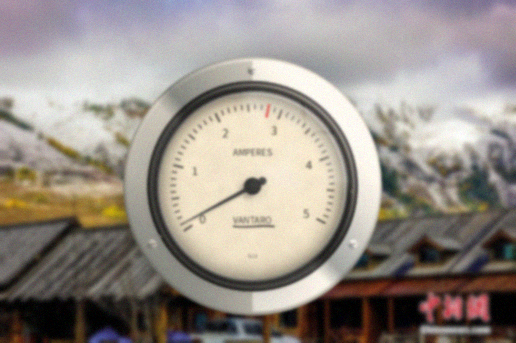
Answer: 0.1 A
